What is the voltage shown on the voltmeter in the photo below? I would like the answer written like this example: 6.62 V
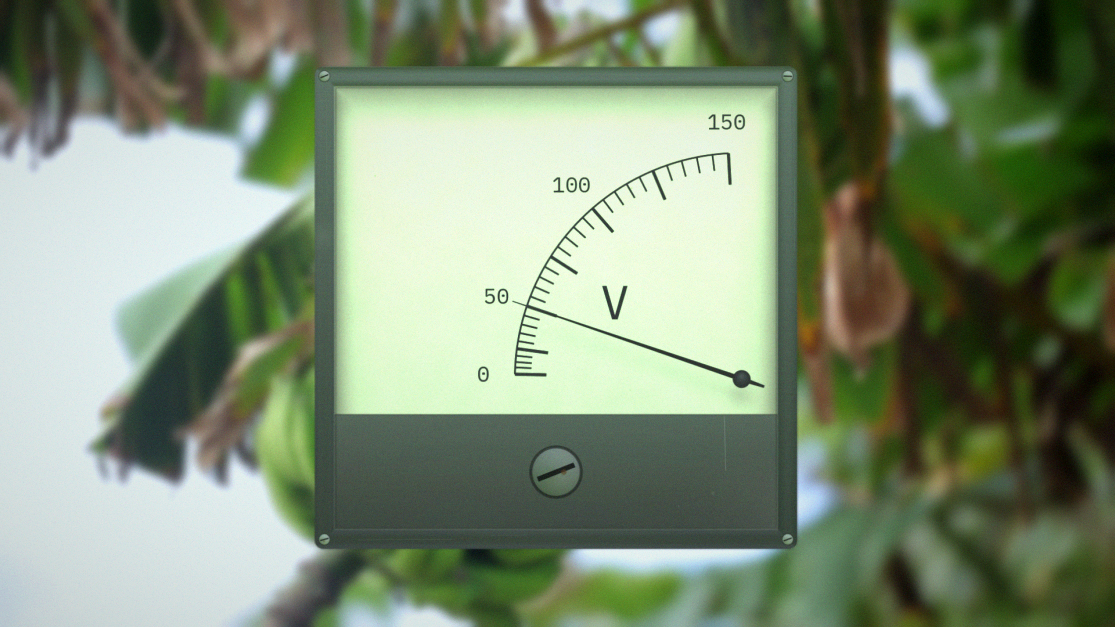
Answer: 50 V
